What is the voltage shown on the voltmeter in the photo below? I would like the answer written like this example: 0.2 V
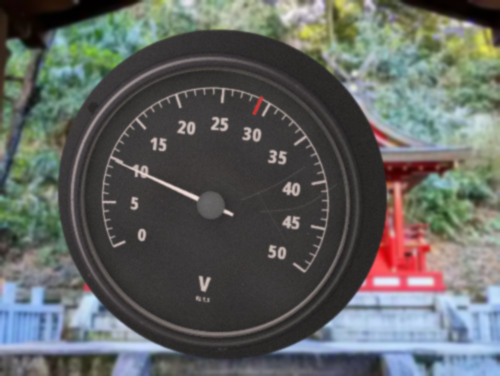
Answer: 10 V
